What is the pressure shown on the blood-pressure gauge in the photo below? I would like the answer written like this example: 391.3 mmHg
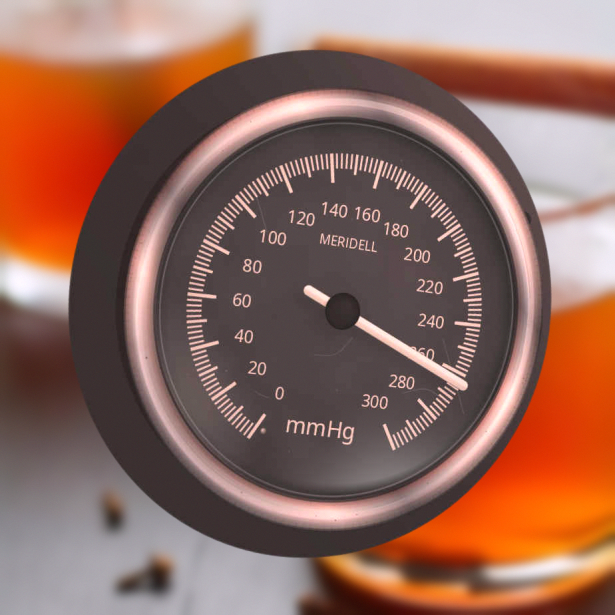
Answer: 264 mmHg
